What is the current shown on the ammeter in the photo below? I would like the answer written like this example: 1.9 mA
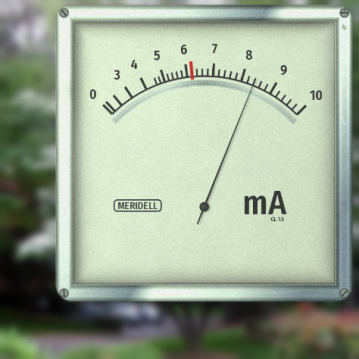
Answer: 8.4 mA
